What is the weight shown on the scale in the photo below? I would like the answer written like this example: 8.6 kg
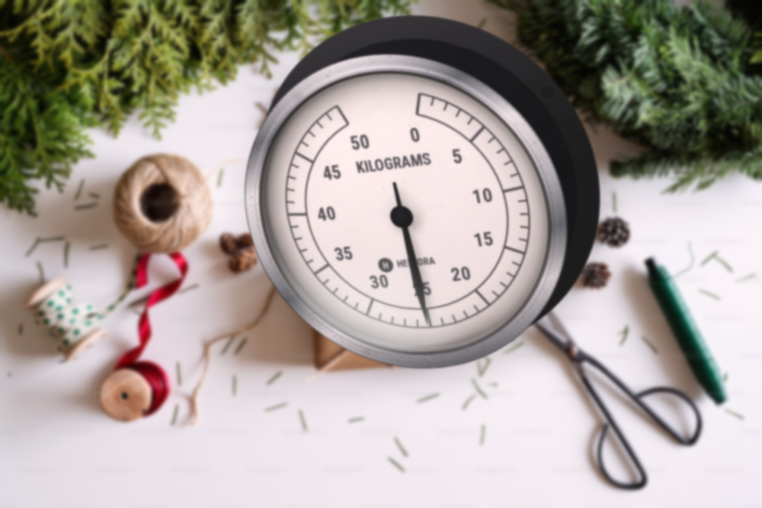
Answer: 25 kg
